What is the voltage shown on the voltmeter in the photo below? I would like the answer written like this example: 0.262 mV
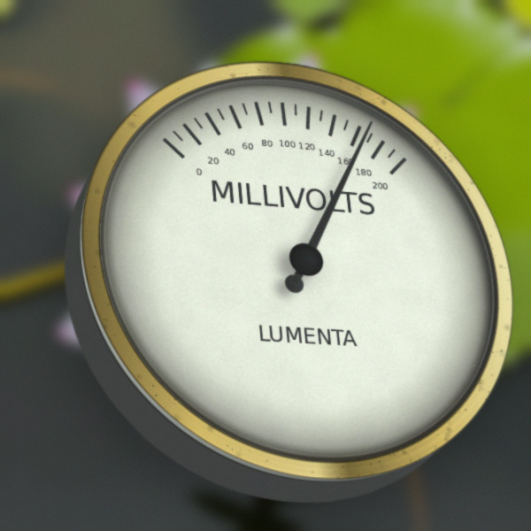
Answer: 165 mV
